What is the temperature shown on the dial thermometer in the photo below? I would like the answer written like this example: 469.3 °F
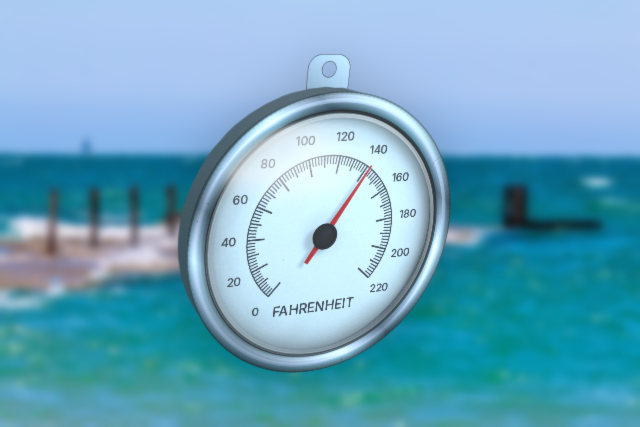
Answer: 140 °F
